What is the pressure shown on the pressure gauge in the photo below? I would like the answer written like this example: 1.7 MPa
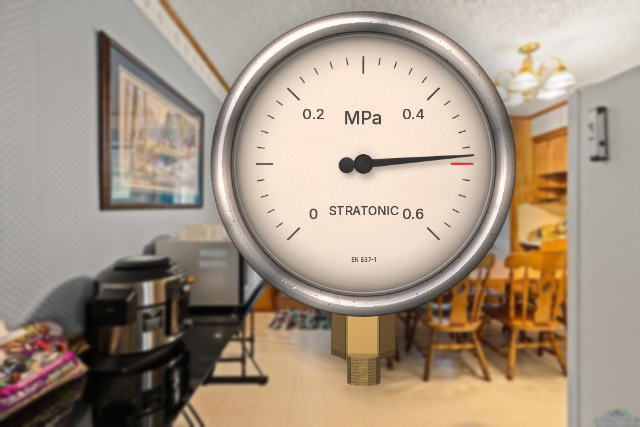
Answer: 0.49 MPa
